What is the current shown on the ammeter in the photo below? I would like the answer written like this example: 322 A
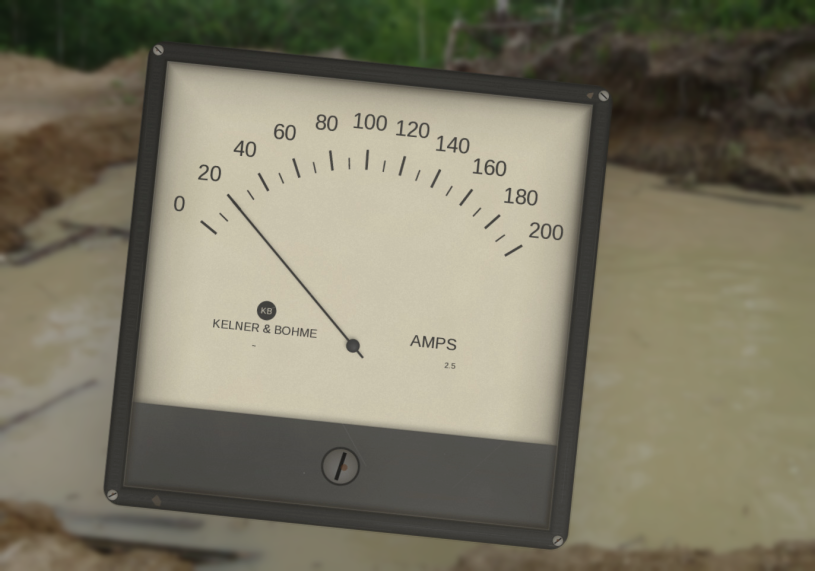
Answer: 20 A
